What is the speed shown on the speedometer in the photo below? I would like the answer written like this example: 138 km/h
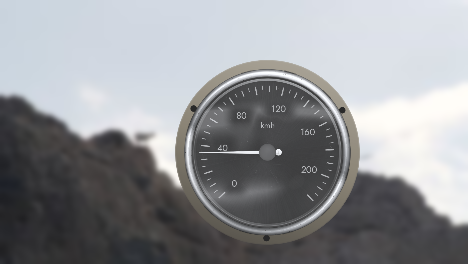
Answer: 35 km/h
